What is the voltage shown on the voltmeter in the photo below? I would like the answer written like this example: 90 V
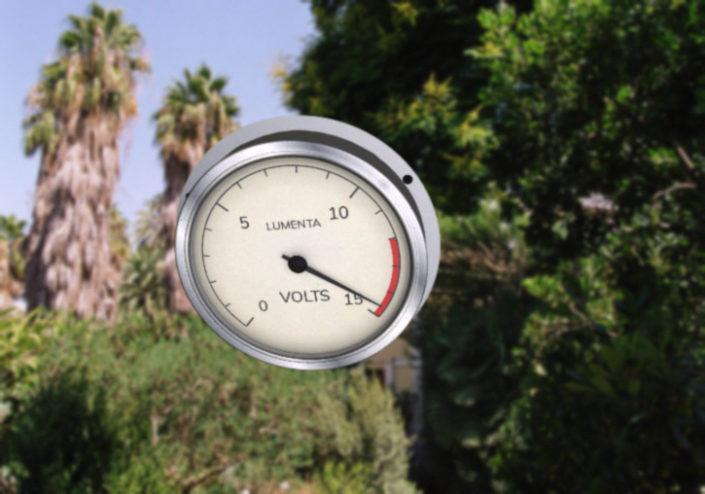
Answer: 14.5 V
